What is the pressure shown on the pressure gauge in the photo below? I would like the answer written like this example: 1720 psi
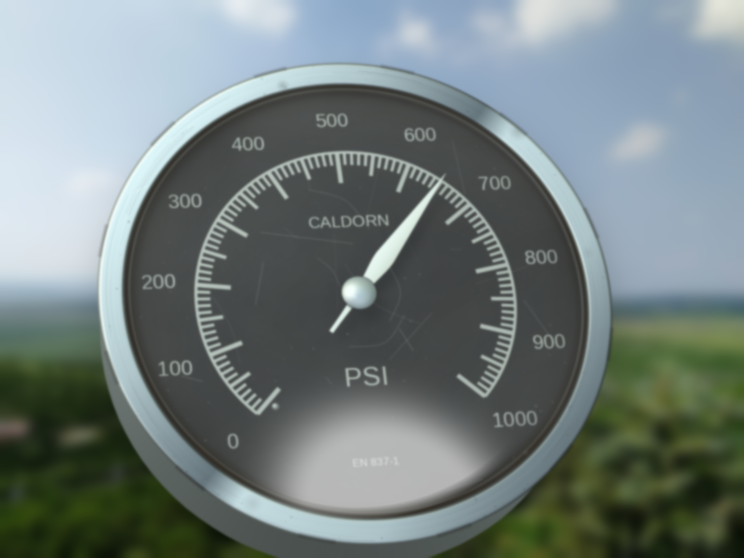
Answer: 650 psi
